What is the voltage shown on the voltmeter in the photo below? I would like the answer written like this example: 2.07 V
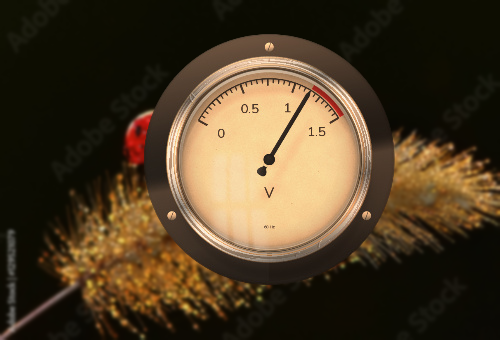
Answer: 1.15 V
